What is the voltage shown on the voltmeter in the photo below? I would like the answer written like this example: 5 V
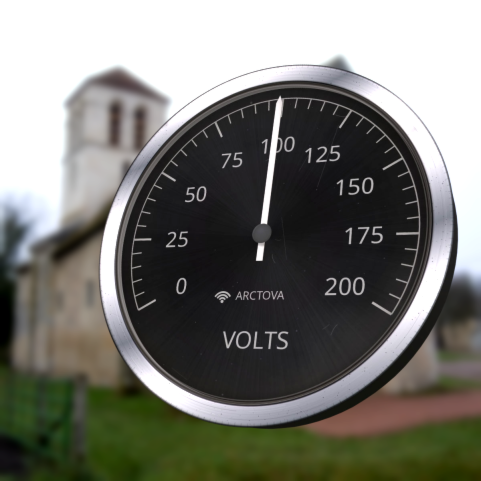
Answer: 100 V
